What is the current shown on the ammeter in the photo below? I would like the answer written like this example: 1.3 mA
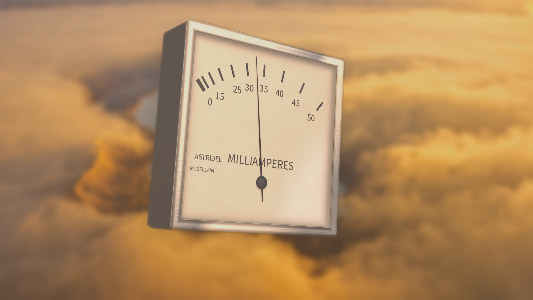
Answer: 32.5 mA
